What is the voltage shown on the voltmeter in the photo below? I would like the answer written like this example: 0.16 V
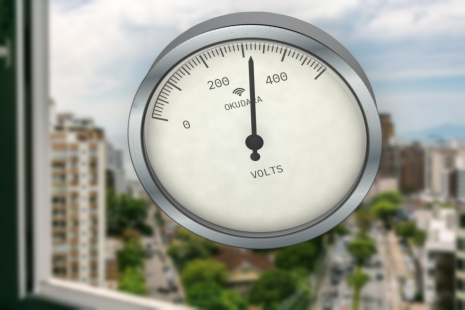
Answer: 320 V
